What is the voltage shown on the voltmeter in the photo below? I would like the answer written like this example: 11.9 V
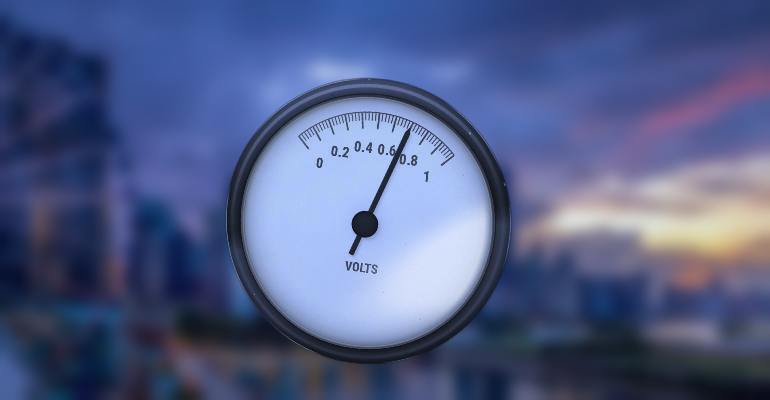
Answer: 0.7 V
